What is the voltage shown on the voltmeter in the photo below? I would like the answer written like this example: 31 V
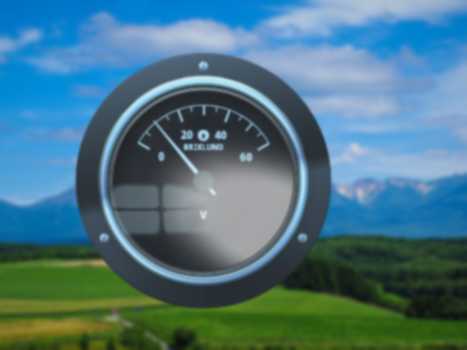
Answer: 10 V
